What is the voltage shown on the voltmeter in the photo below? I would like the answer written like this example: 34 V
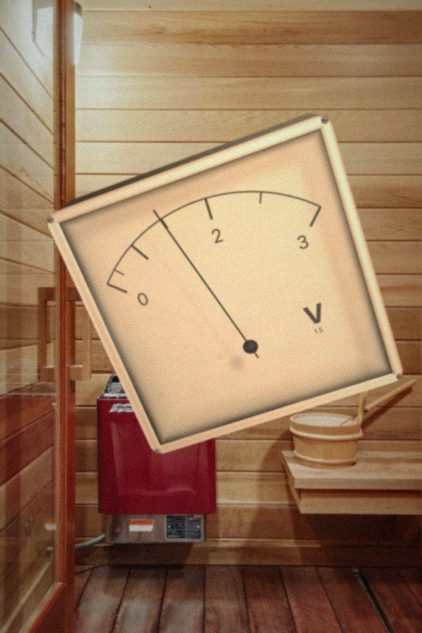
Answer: 1.5 V
